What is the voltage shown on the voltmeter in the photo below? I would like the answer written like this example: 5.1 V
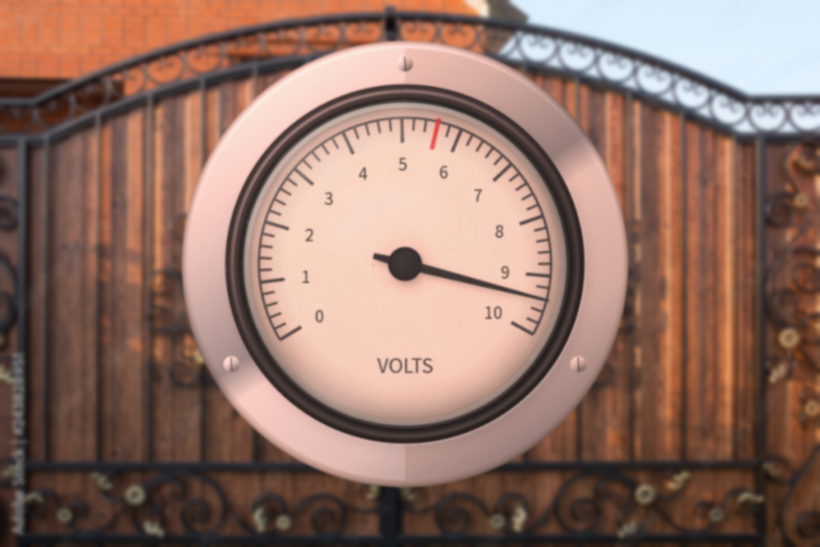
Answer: 9.4 V
